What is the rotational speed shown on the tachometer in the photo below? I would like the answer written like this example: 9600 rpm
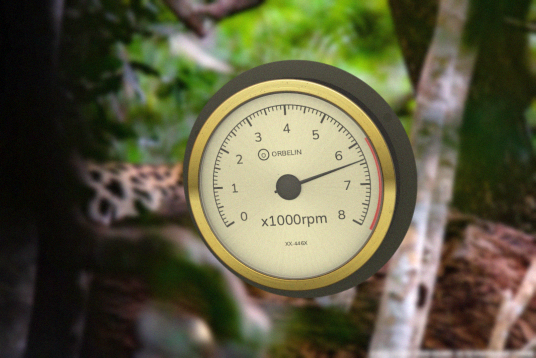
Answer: 6400 rpm
